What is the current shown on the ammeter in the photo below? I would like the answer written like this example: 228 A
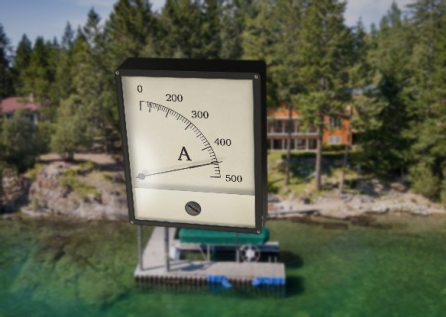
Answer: 450 A
